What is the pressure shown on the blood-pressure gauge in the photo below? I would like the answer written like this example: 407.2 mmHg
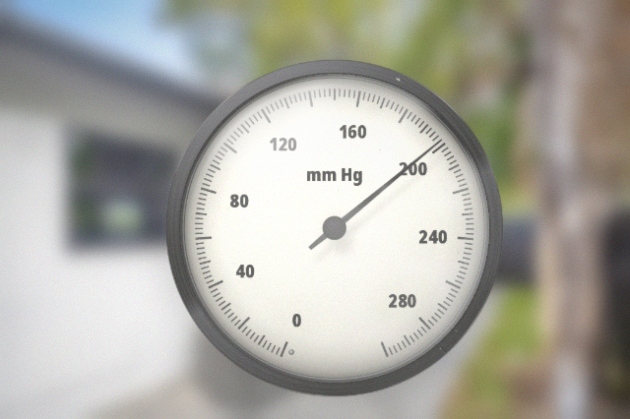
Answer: 198 mmHg
